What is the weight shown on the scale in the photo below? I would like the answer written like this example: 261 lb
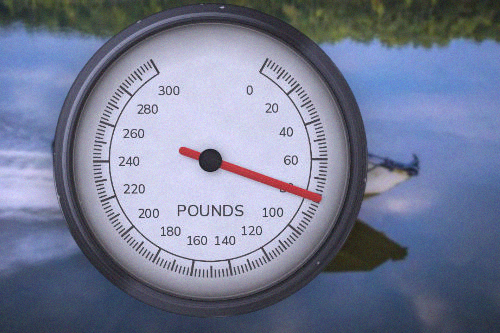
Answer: 80 lb
